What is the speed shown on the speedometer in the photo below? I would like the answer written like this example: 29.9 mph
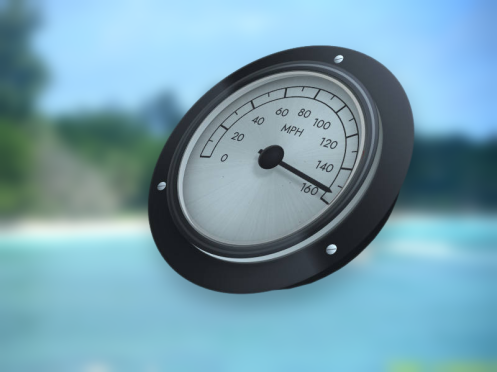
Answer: 155 mph
